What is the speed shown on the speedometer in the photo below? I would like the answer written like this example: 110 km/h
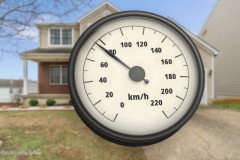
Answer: 75 km/h
